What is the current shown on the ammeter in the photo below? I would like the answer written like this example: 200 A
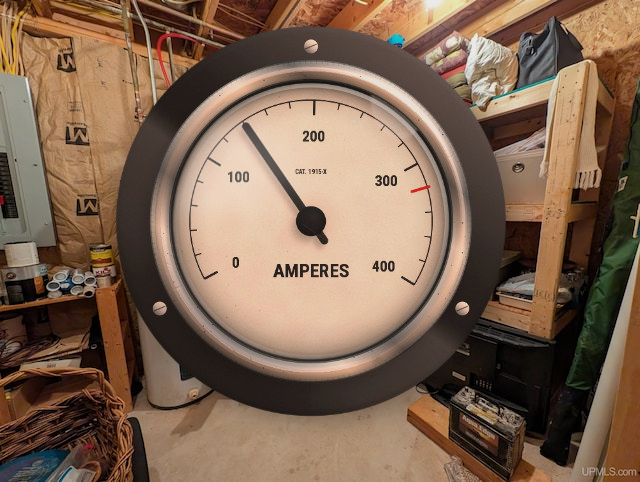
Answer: 140 A
